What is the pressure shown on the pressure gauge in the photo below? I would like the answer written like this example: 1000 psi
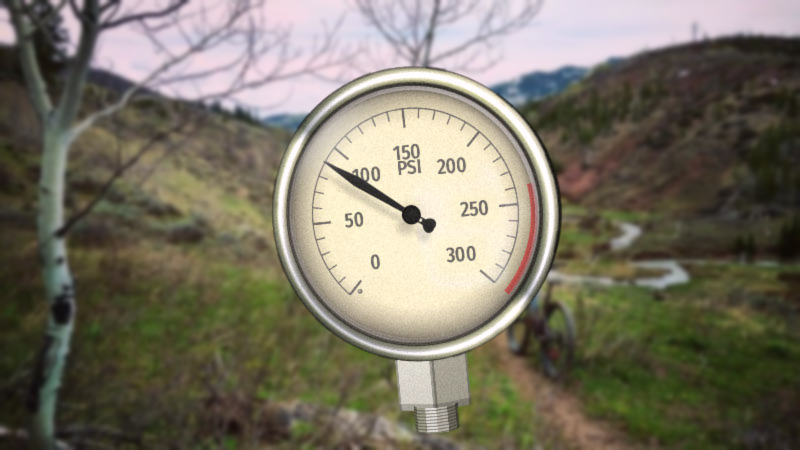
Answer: 90 psi
